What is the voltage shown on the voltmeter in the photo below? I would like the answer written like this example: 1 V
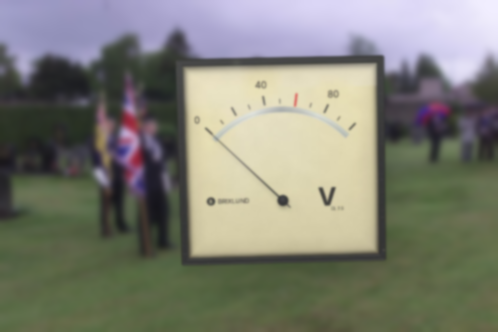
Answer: 0 V
